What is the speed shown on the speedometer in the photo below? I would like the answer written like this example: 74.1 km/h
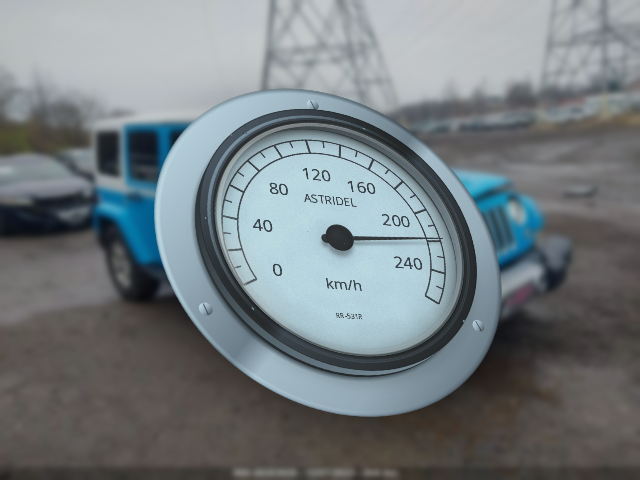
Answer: 220 km/h
